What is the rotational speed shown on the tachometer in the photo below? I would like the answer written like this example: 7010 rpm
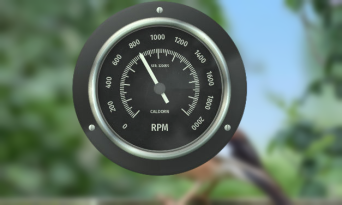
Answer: 800 rpm
